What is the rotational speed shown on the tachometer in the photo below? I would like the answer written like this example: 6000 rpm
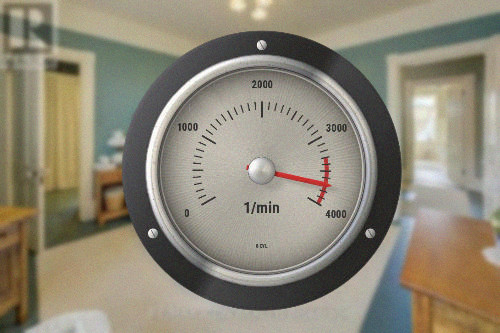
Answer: 3700 rpm
